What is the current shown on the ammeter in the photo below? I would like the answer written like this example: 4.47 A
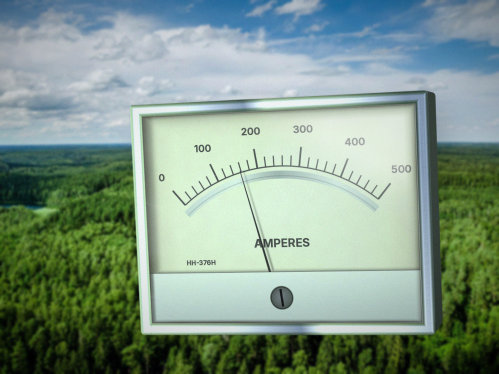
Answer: 160 A
